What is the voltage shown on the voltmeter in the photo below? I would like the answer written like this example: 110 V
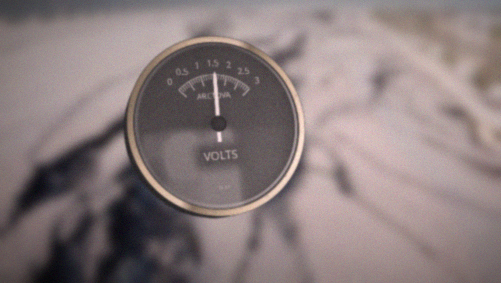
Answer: 1.5 V
